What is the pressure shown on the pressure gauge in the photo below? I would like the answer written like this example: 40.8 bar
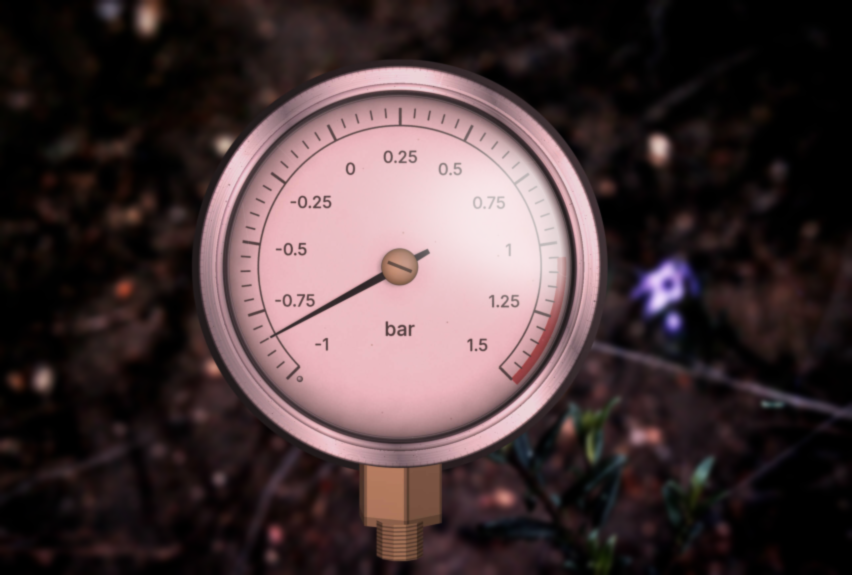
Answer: -0.85 bar
